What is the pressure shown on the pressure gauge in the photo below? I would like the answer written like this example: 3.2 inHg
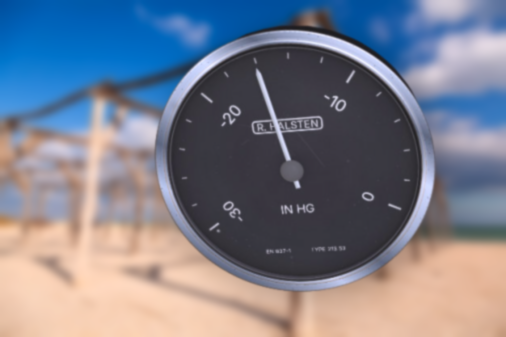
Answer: -16 inHg
